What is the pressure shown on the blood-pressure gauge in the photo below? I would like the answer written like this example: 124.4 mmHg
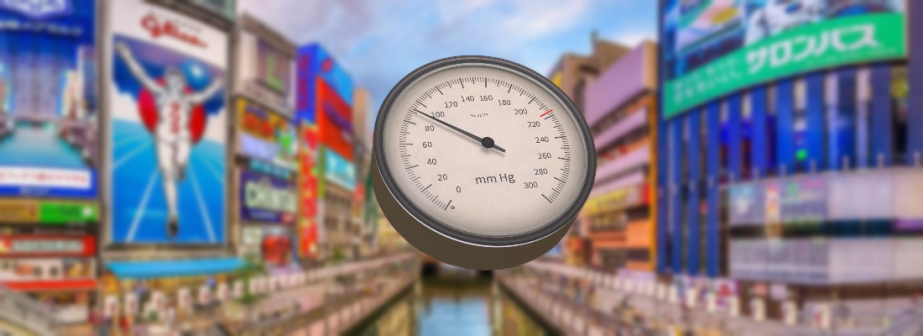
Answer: 90 mmHg
